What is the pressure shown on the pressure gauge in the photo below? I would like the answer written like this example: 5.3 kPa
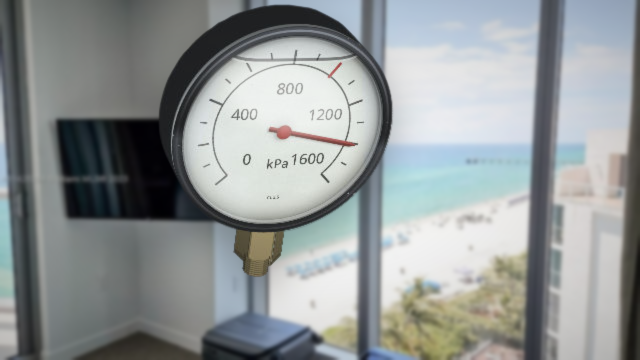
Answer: 1400 kPa
